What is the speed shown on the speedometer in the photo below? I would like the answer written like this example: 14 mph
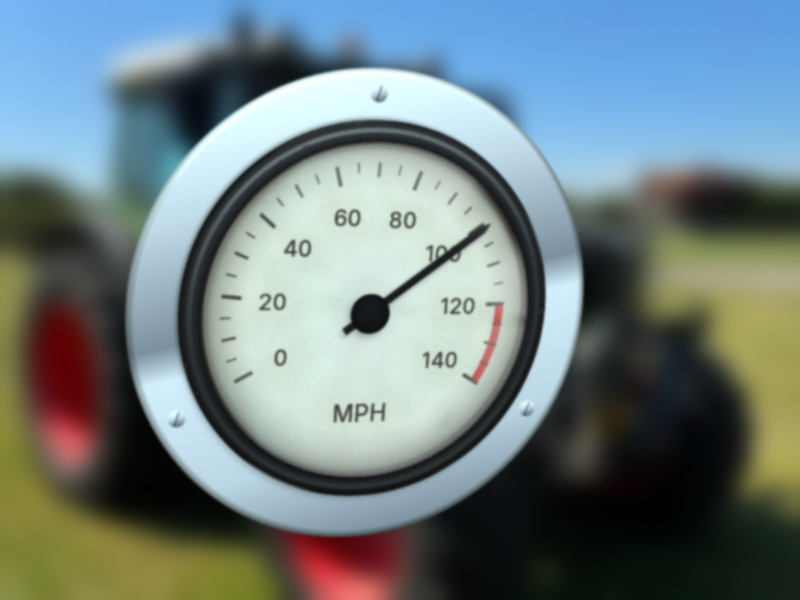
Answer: 100 mph
